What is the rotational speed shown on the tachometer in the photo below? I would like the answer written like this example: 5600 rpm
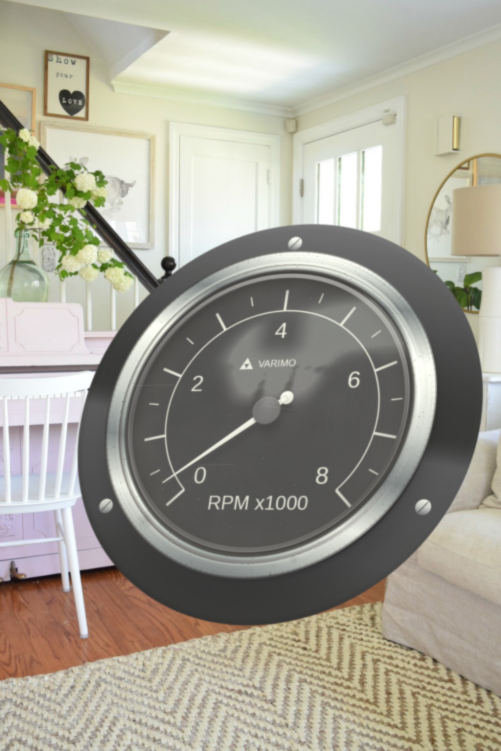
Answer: 250 rpm
